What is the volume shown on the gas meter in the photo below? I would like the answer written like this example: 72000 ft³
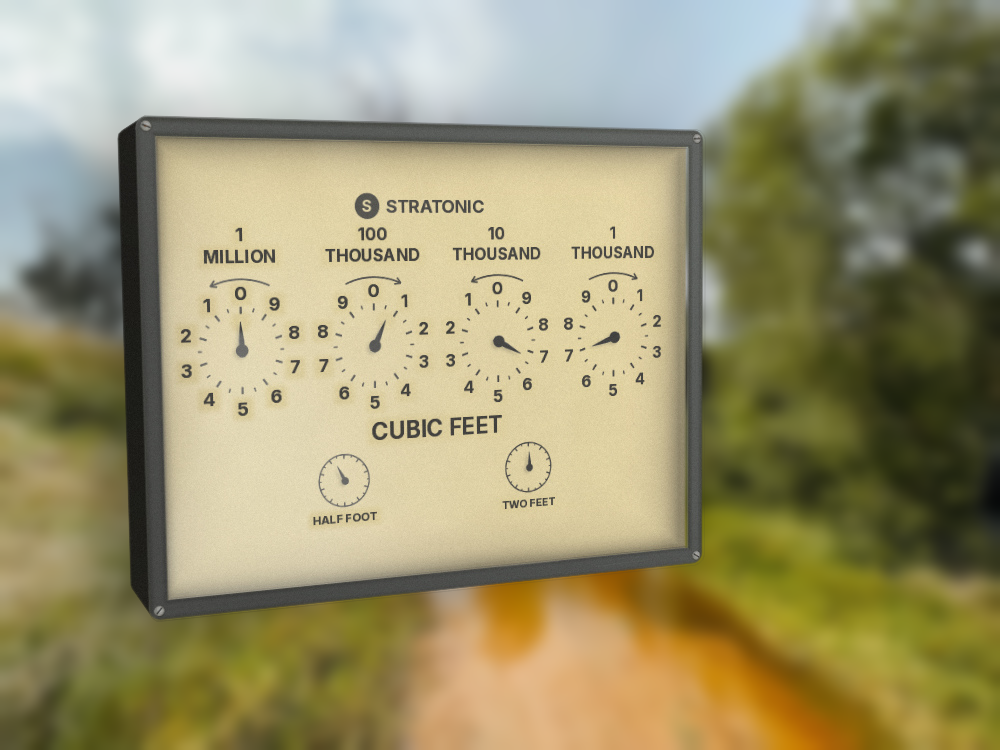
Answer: 6700 ft³
